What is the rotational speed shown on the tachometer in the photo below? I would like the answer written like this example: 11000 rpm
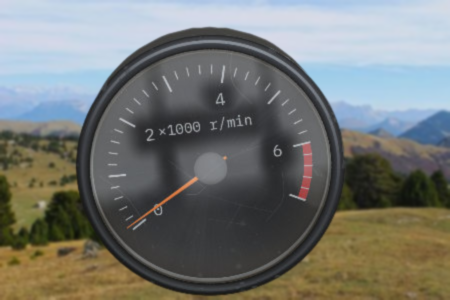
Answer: 100 rpm
